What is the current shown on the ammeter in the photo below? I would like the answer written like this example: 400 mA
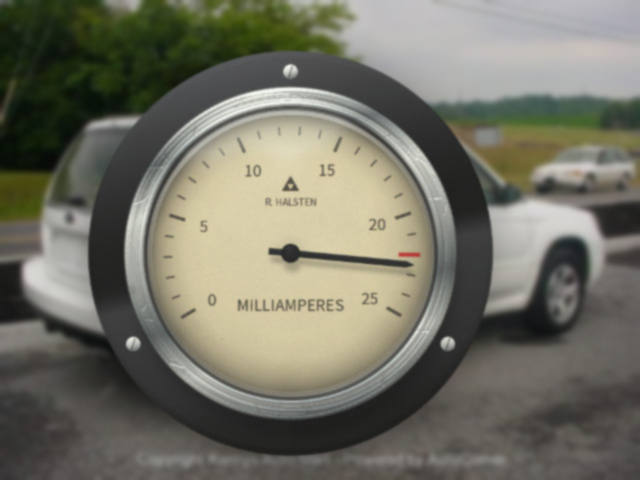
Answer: 22.5 mA
